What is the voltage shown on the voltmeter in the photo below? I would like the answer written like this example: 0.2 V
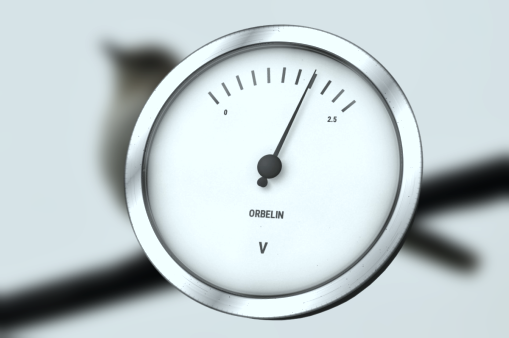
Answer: 1.75 V
